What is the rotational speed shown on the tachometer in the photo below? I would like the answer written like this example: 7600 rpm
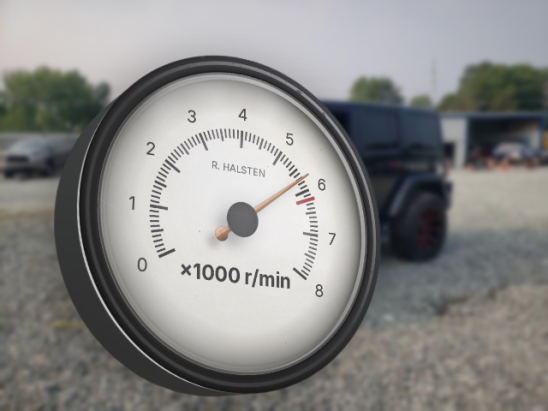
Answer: 5700 rpm
